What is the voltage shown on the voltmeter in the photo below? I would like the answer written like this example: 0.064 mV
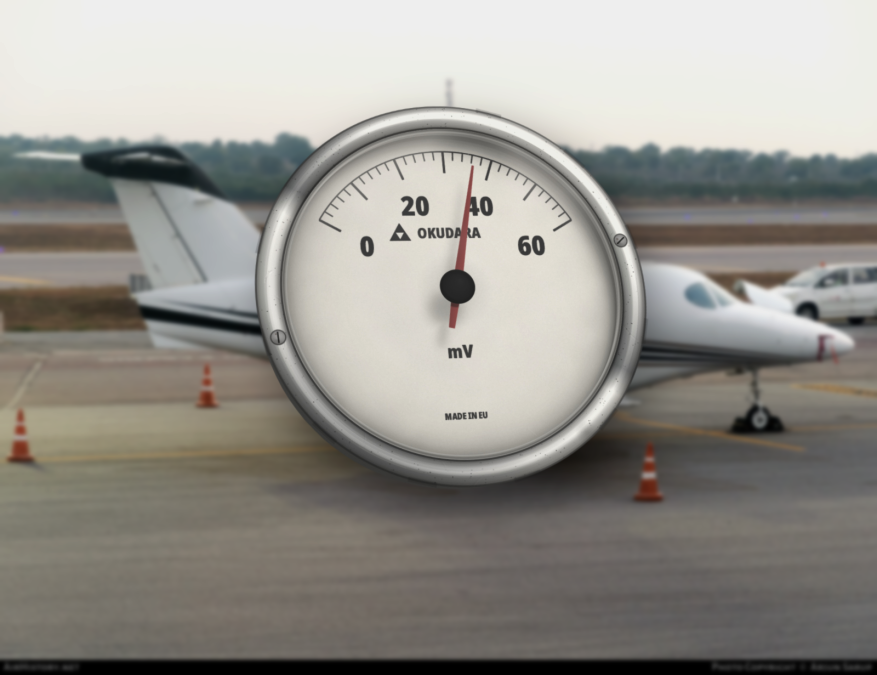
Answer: 36 mV
